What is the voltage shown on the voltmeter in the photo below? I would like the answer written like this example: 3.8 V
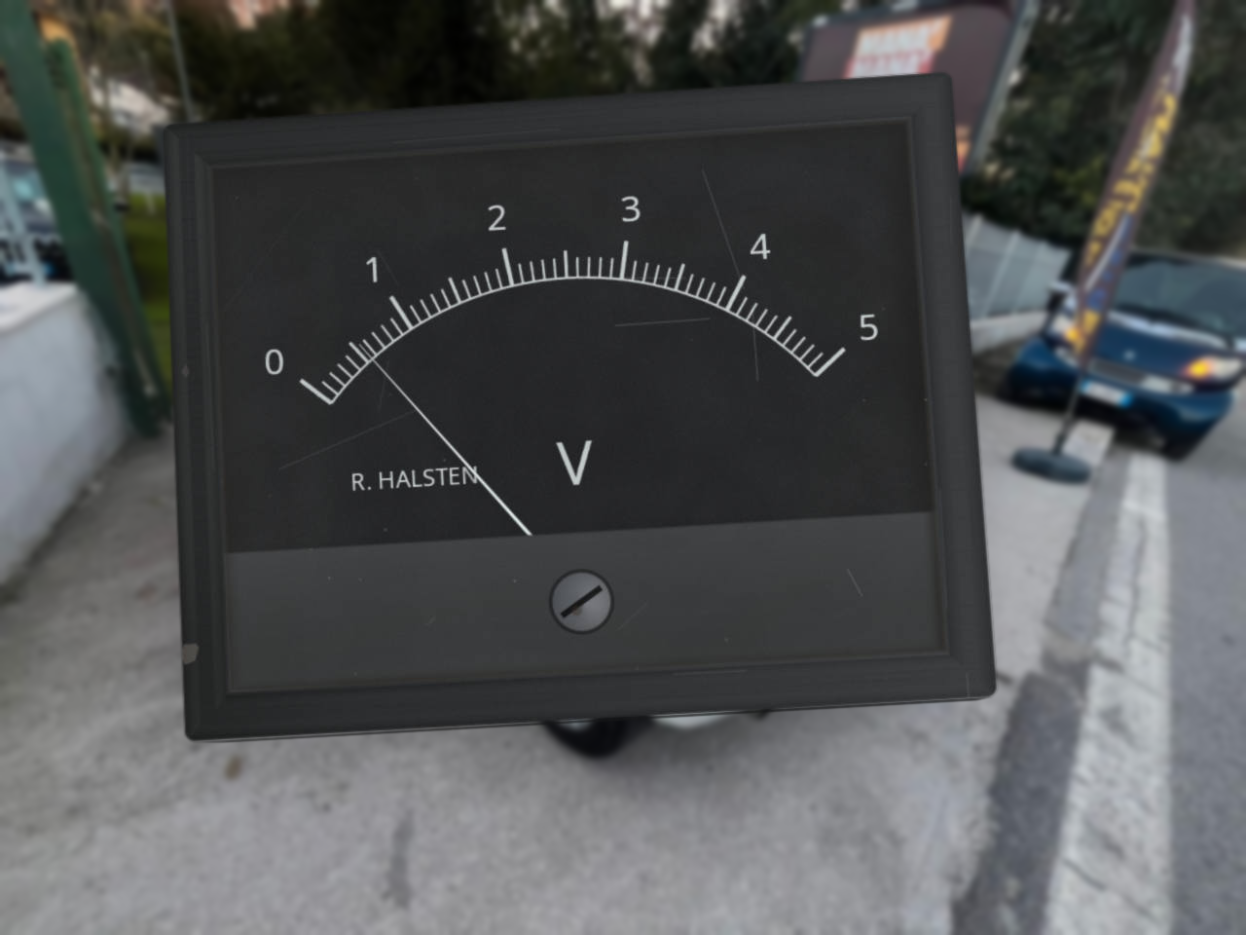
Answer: 0.55 V
